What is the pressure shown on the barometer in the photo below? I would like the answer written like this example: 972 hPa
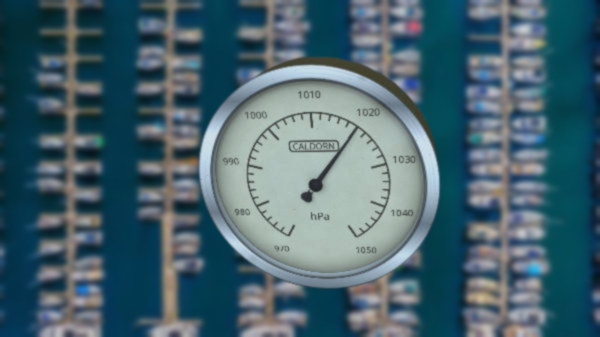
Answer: 1020 hPa
